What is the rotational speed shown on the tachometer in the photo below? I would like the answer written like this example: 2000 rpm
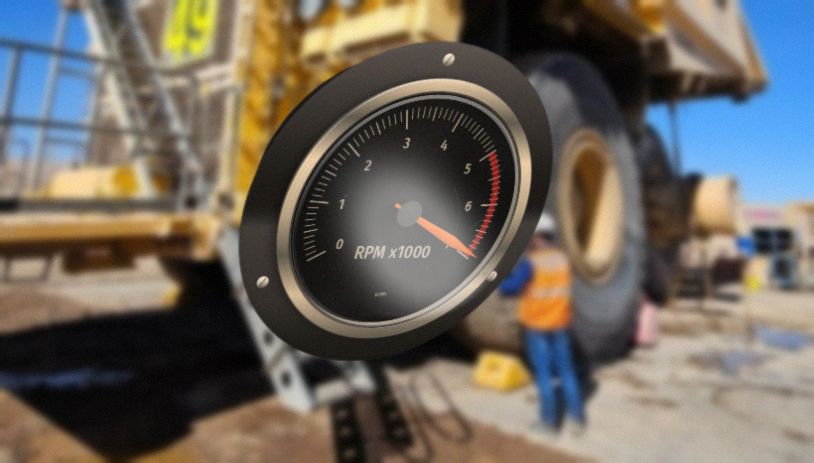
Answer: 6900 rpm
